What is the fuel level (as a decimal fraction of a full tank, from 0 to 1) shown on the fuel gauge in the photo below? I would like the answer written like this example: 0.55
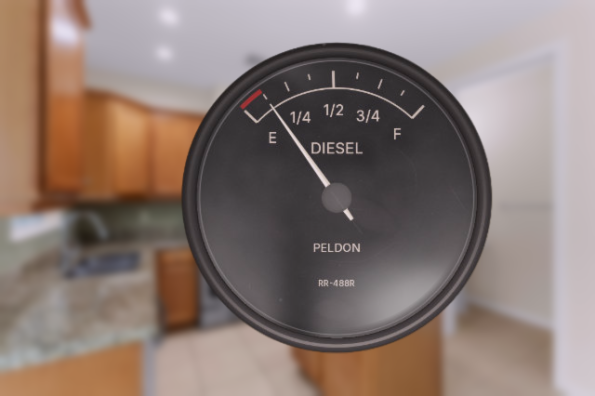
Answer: 0.125
